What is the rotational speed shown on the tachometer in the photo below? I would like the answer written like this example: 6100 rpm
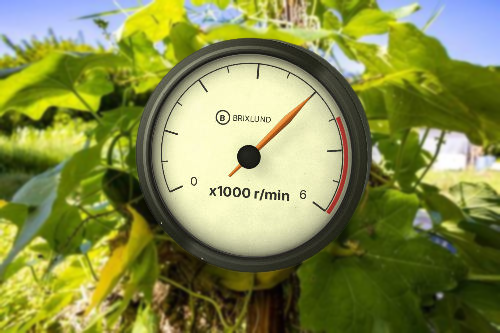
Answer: 4000 rpm
